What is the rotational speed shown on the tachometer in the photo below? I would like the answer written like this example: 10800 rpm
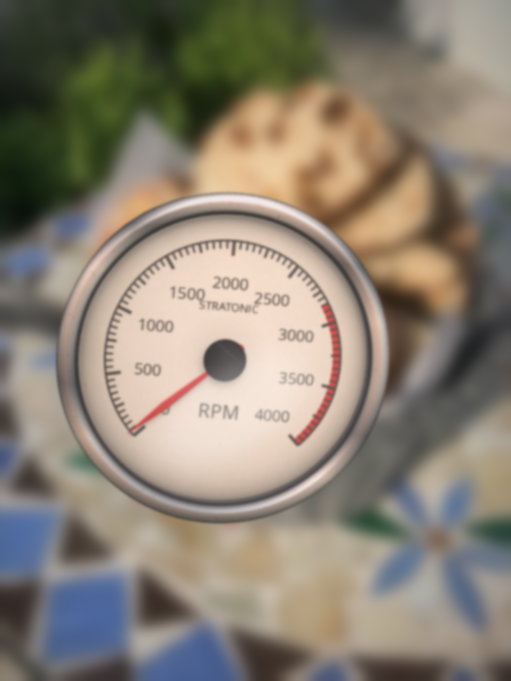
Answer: 50 rpm
